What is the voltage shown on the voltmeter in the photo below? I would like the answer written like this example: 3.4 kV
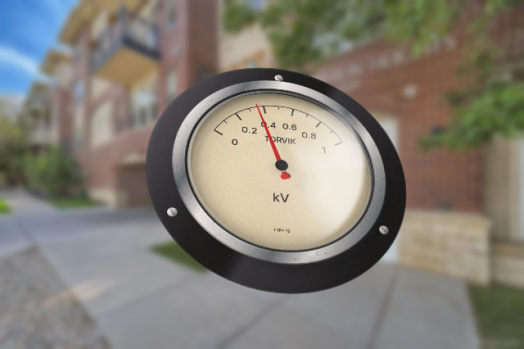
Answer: 0.35 kV
